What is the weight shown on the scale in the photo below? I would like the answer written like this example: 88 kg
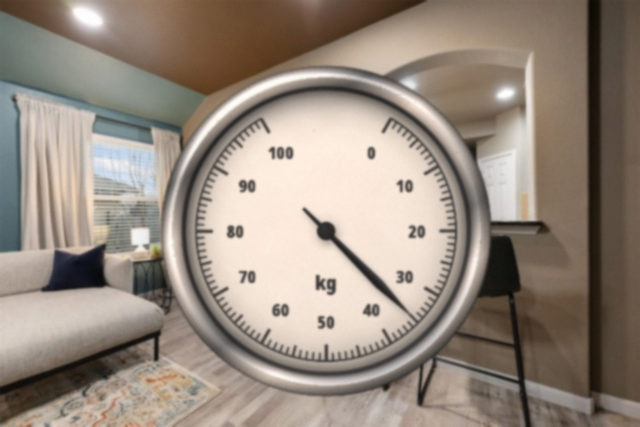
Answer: 35 kg
